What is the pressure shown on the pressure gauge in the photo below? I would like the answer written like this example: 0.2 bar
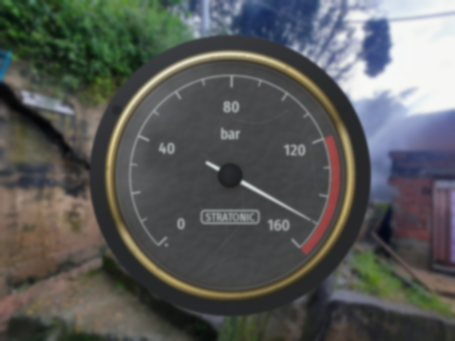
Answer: 150 bar
